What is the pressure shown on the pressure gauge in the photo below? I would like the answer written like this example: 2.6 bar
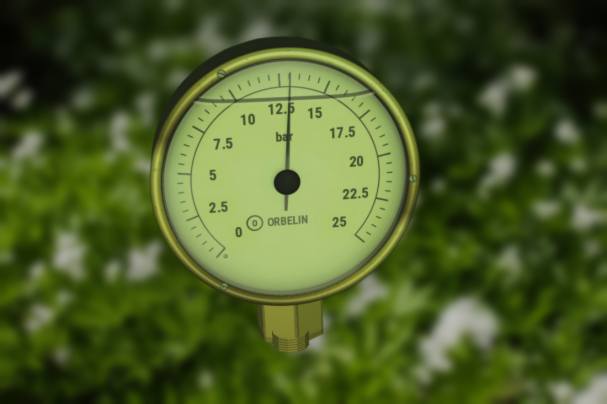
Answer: 13 bar
